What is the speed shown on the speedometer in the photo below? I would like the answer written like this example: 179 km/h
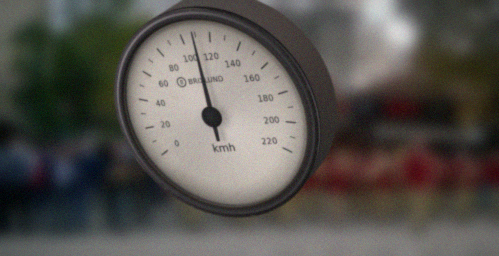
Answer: 110 km/h
